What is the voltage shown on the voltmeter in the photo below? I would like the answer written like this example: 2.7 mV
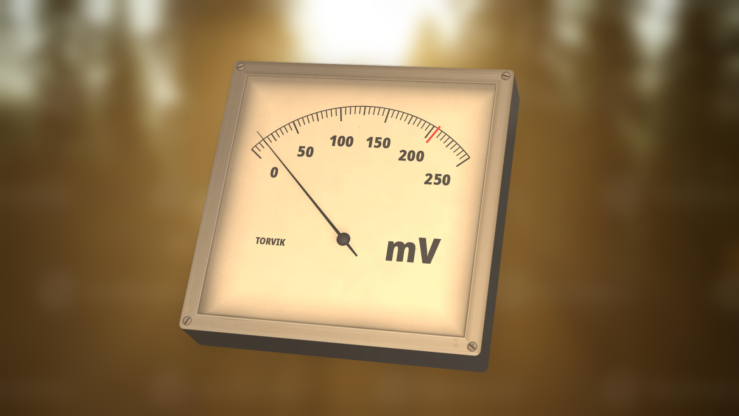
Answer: 15 mV
